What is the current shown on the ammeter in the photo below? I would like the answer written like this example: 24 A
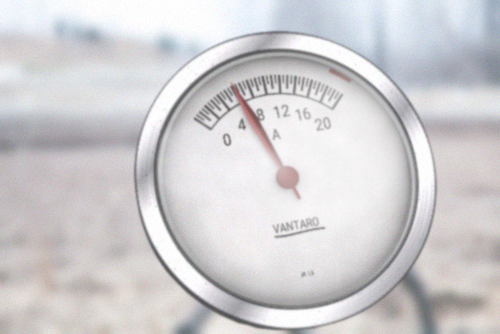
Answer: 6 A
